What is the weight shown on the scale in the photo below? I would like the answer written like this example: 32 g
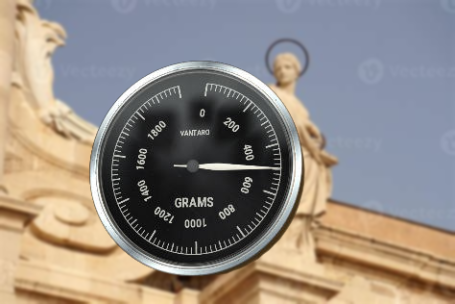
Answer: 500 g
